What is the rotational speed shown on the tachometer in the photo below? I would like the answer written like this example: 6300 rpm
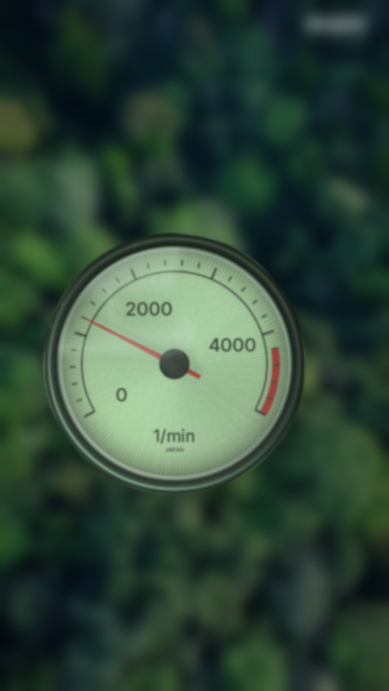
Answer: 1200 rpm
